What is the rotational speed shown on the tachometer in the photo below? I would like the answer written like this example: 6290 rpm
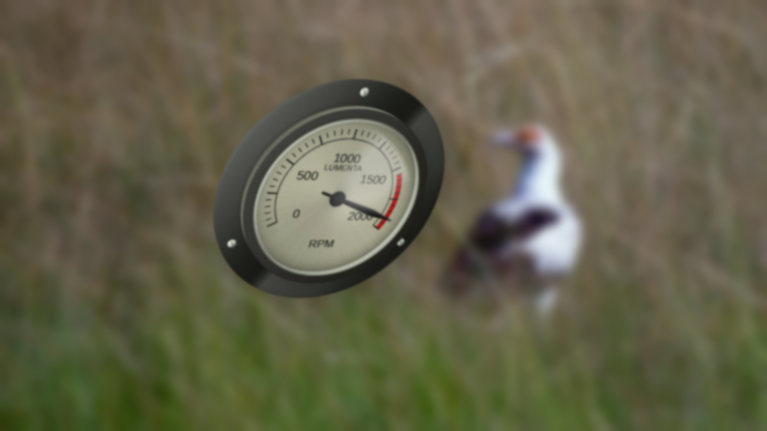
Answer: 1900 rpm
